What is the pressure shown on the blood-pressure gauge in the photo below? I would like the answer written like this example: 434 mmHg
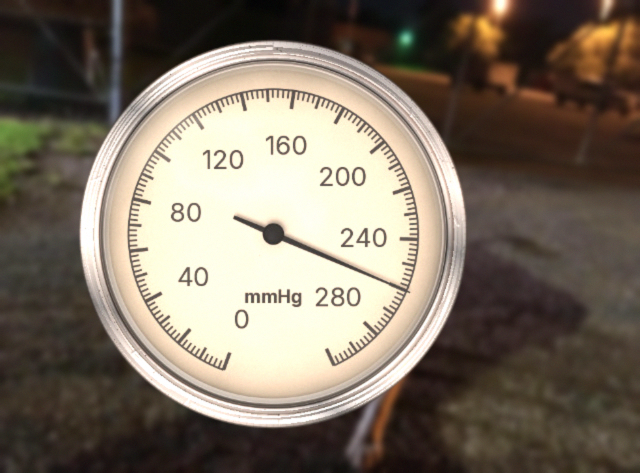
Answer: 260 mmHg
